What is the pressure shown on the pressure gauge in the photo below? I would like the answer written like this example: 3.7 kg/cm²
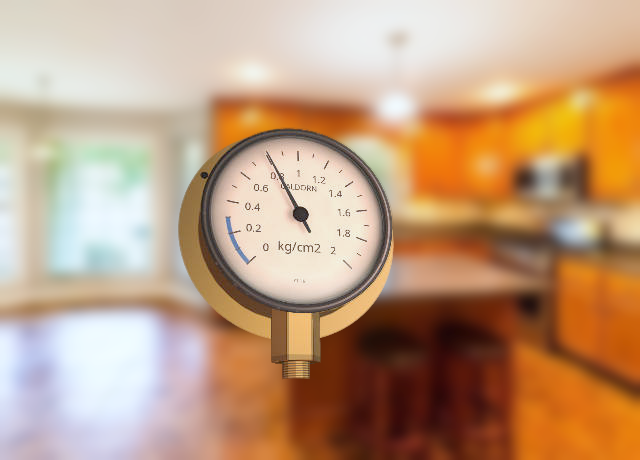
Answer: 0.8 kg/cm²
